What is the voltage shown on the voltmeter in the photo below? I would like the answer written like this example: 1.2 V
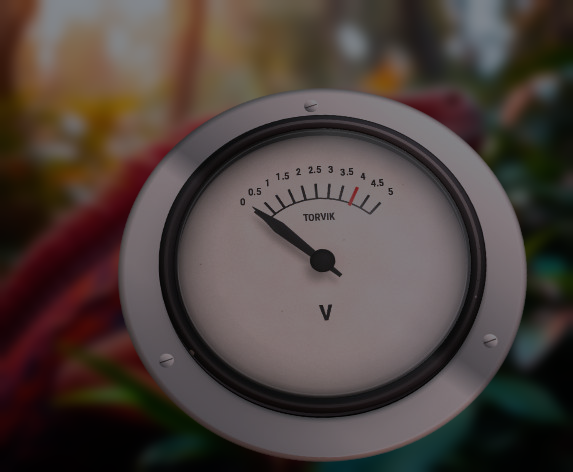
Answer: 0 V
